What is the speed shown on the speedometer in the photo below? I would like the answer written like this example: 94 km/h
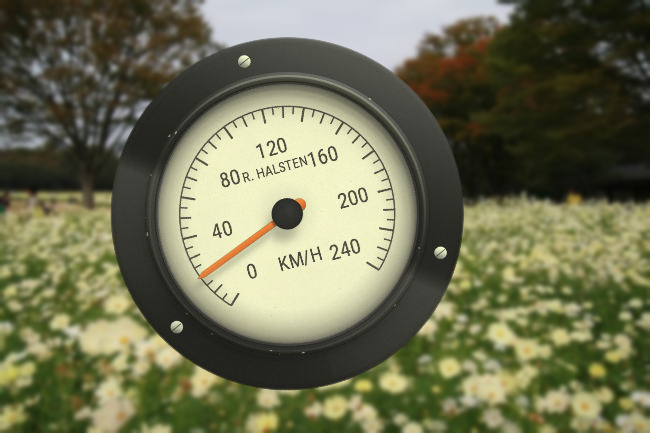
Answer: 20 km/h
